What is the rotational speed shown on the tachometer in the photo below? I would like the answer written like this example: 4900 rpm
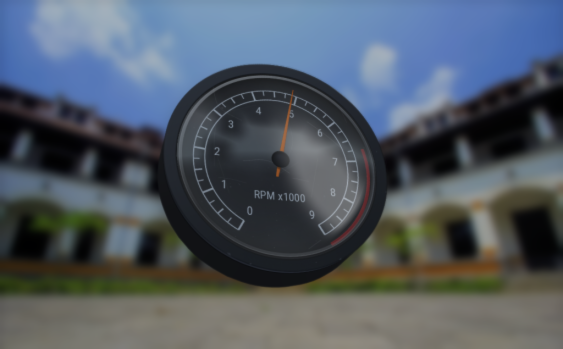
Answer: 4875 rpm
